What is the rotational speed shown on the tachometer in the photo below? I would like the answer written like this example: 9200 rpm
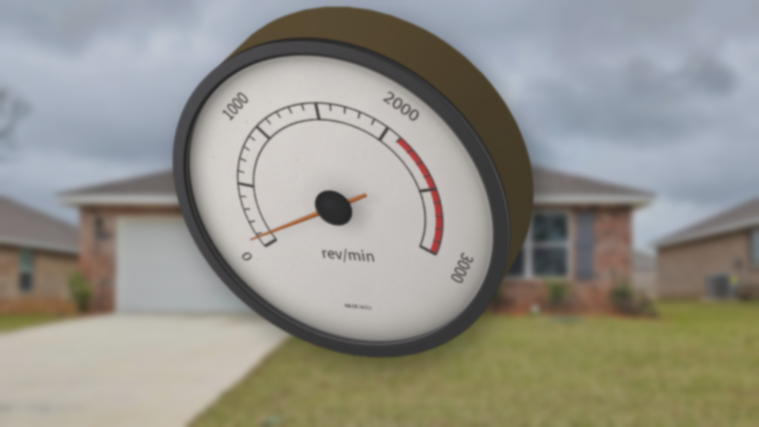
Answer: 100 rpm
